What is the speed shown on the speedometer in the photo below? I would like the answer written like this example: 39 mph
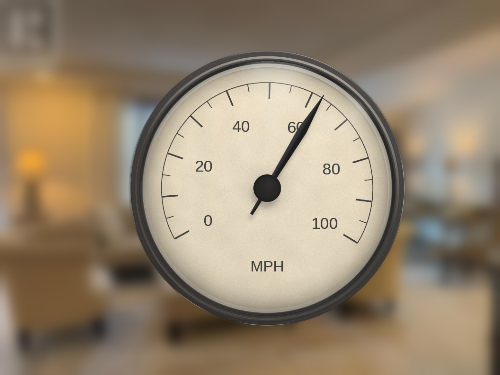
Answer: 62.5 mph
